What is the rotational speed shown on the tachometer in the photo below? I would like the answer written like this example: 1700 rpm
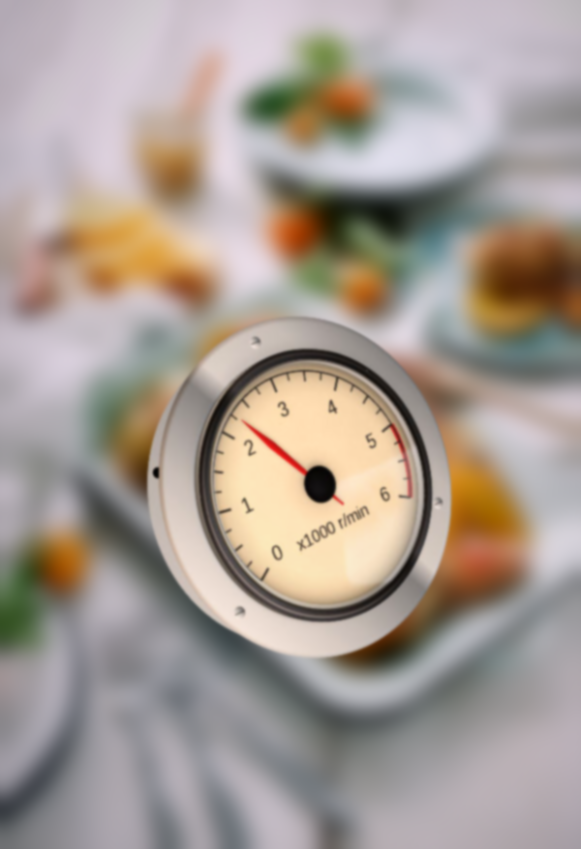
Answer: 2250 rpm
